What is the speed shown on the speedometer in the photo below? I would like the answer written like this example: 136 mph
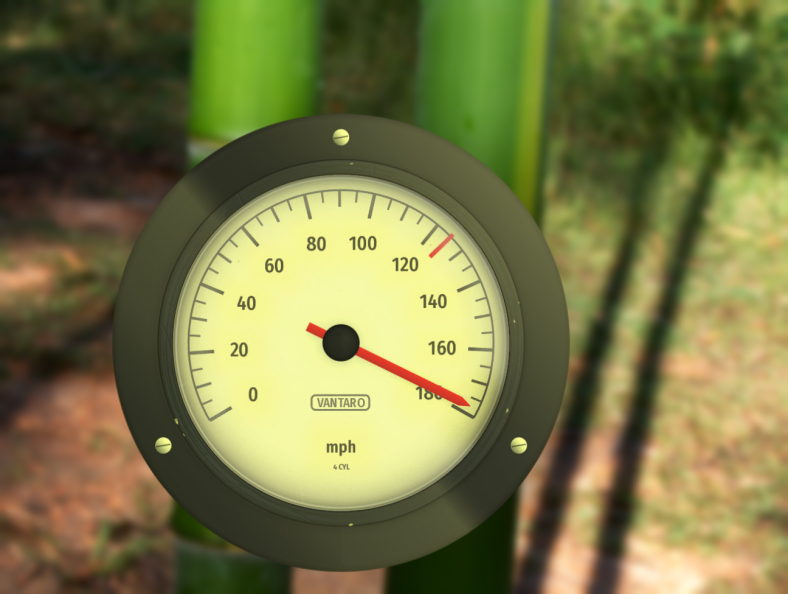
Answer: 177.5 mph
